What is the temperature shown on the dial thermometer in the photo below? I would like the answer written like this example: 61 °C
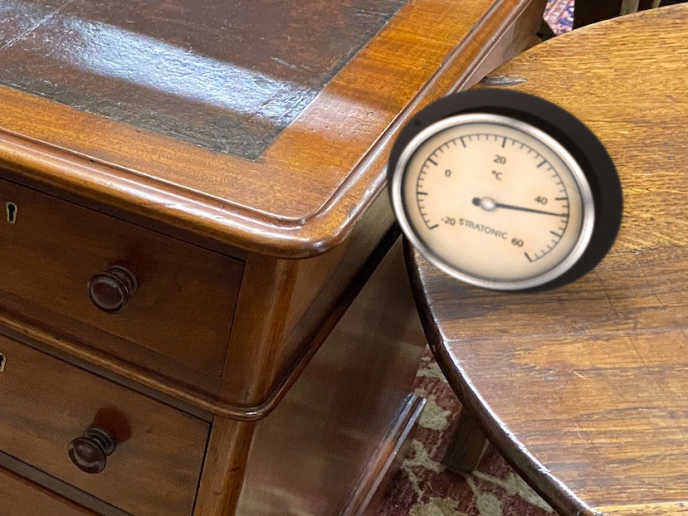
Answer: 44 °C
